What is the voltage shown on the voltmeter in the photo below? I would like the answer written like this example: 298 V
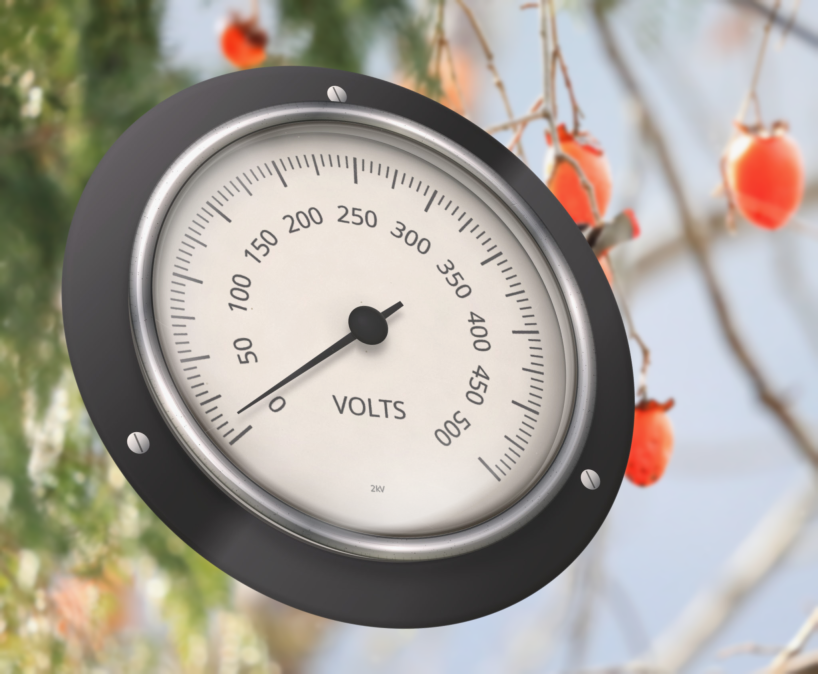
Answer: 10 V
